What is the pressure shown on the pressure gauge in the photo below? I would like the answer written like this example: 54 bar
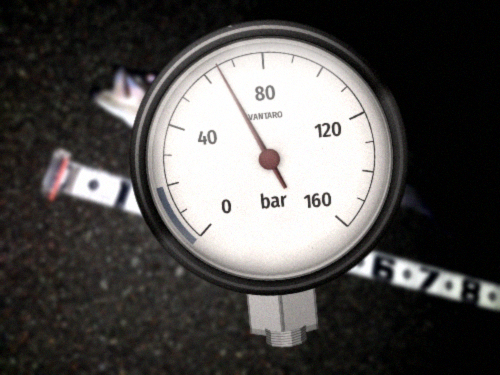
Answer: 65 bar
